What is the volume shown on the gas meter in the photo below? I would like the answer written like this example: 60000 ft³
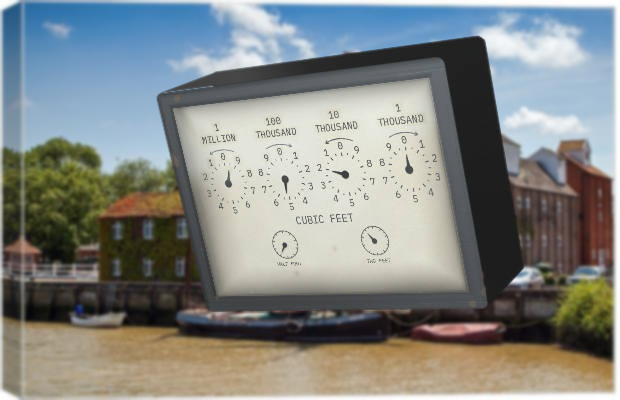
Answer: 952000 ft³
